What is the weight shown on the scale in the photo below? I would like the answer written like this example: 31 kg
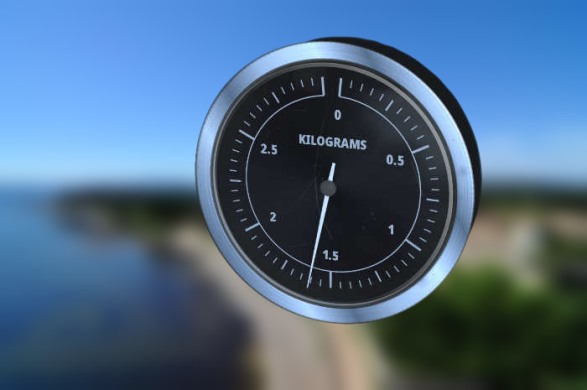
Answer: 1.6 kg
